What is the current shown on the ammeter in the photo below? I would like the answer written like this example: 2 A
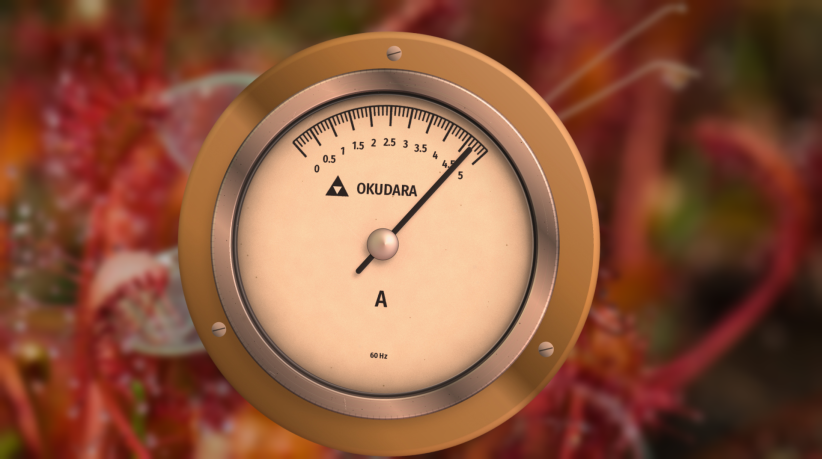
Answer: 4.7 A
